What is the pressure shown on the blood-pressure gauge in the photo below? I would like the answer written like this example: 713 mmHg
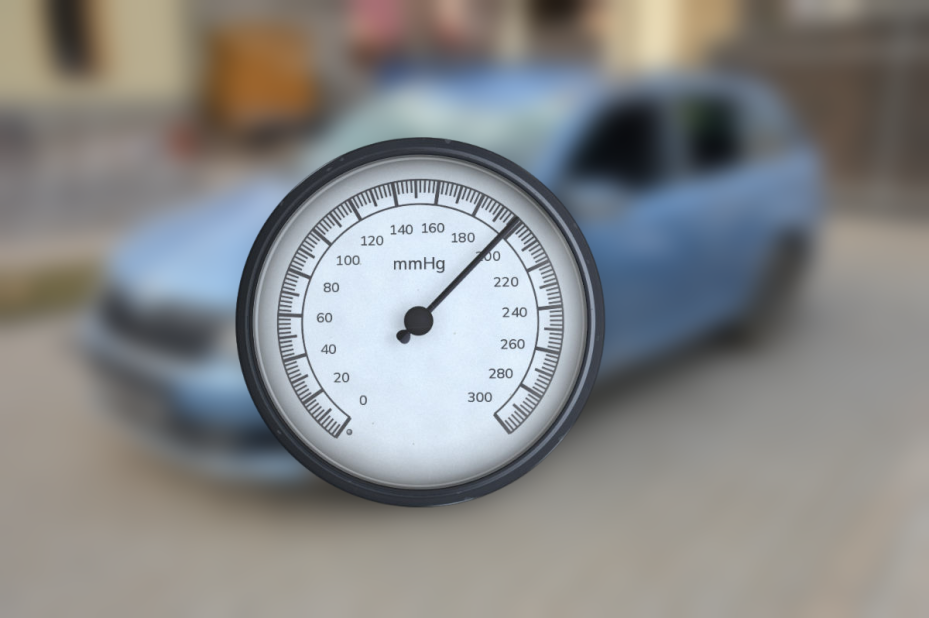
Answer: 198 mmHg
